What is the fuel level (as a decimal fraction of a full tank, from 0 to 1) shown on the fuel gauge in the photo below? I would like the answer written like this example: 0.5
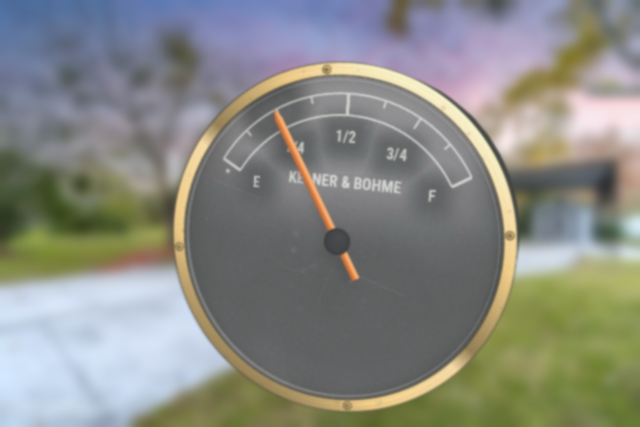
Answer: 0.25
